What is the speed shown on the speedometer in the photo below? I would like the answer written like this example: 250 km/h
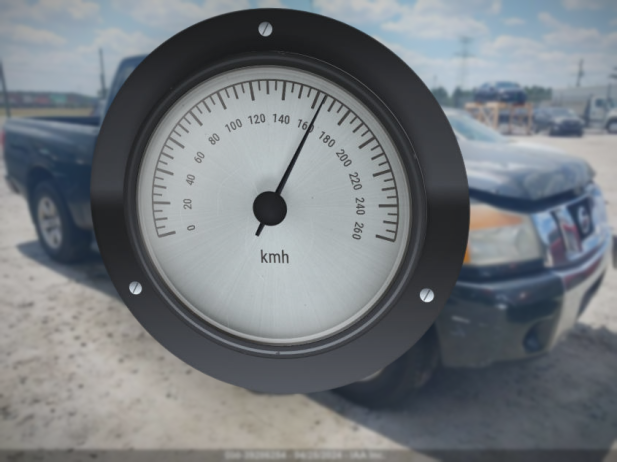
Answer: 165 km/h
